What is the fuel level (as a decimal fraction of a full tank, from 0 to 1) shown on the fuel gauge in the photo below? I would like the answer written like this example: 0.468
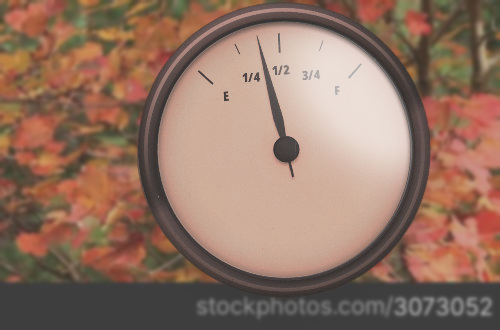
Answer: 0.375
